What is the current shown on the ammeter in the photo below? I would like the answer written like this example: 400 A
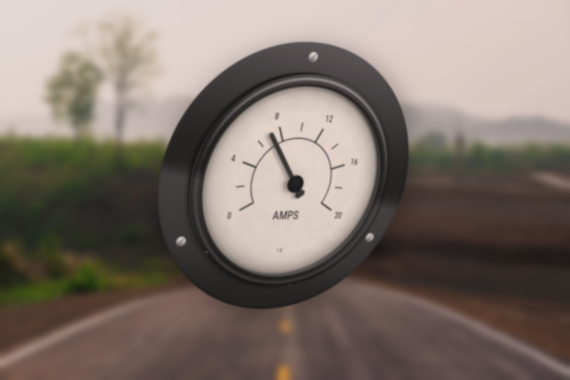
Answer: 7 A
